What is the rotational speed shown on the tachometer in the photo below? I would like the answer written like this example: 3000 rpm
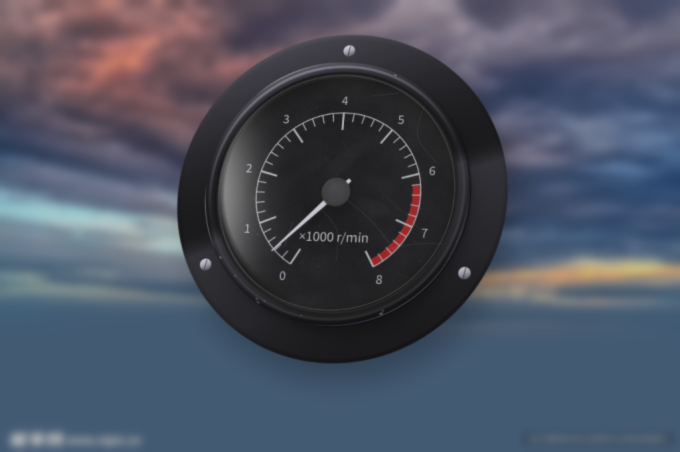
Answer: 400 rpm
